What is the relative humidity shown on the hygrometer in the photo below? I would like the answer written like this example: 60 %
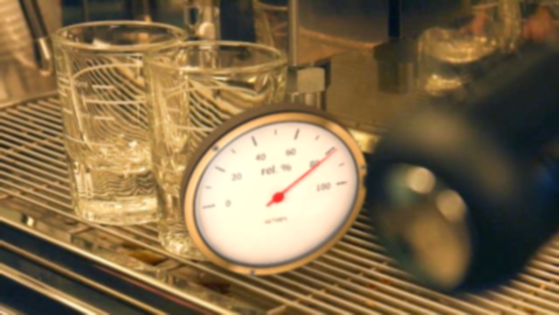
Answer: 80 %
